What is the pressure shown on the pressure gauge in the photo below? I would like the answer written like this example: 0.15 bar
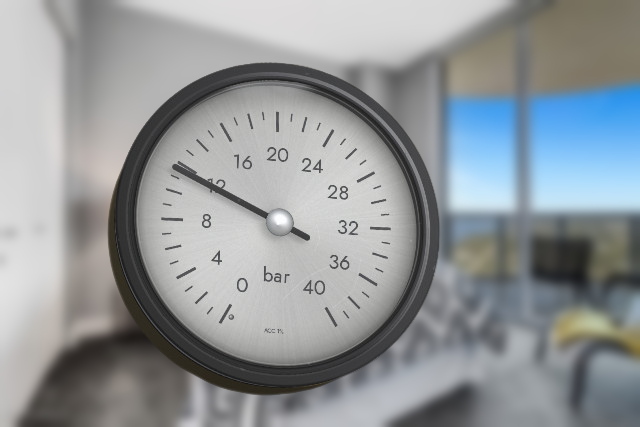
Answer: 11.5 bar
